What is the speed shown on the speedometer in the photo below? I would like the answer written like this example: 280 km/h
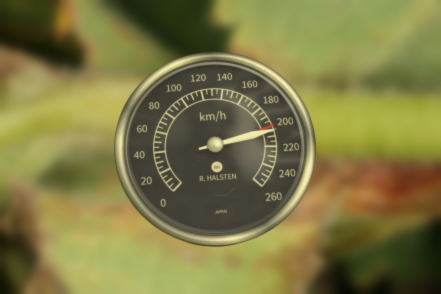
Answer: 205 km/h
